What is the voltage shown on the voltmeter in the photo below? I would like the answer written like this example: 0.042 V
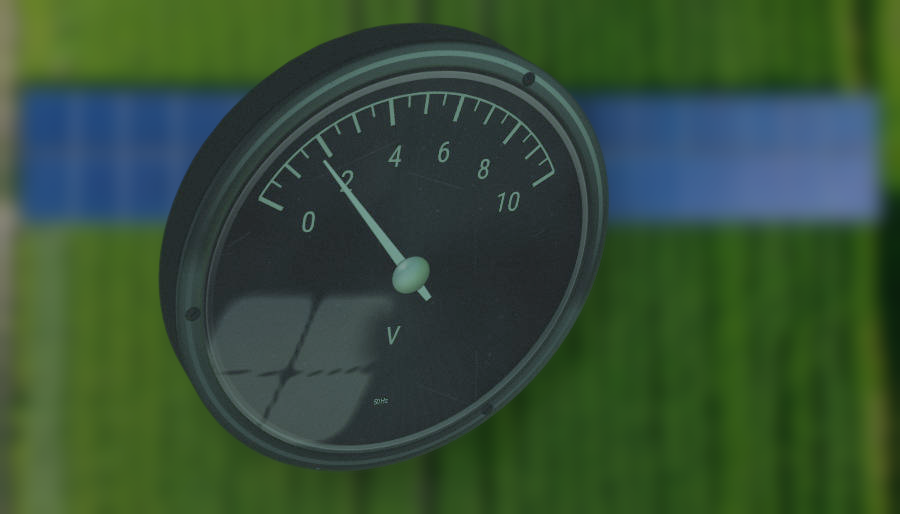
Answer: 1.75 V
